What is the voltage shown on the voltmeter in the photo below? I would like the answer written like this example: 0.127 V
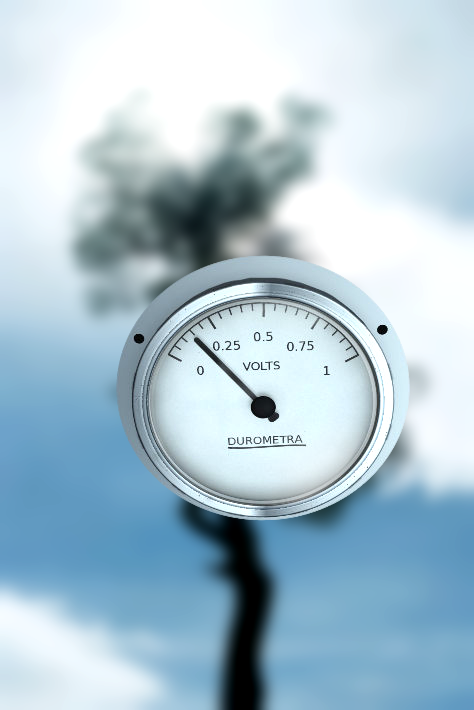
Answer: 0.15 V
